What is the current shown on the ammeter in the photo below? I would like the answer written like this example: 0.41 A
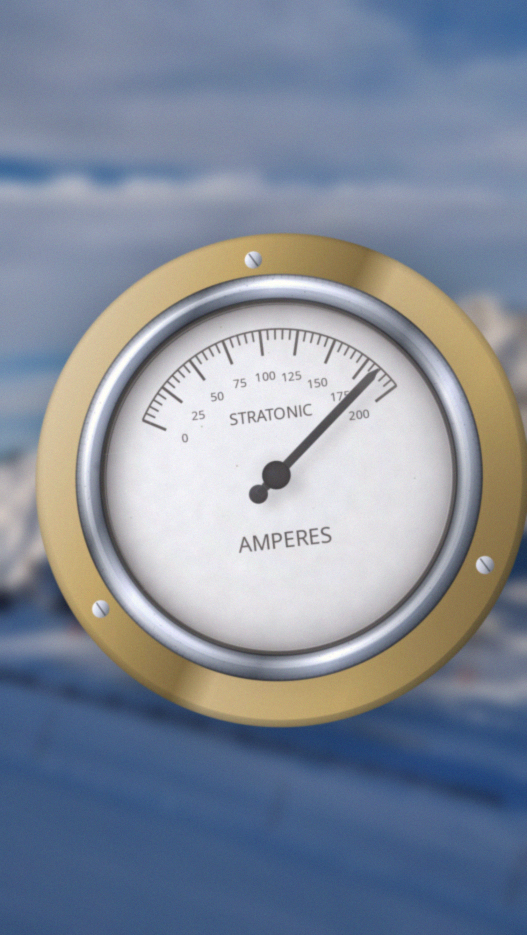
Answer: 185 A
